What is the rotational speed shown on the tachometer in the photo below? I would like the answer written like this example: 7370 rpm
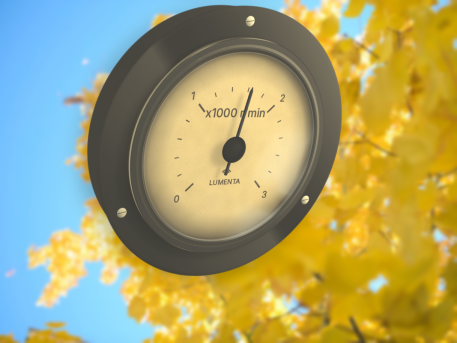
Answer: 1600 rpm
